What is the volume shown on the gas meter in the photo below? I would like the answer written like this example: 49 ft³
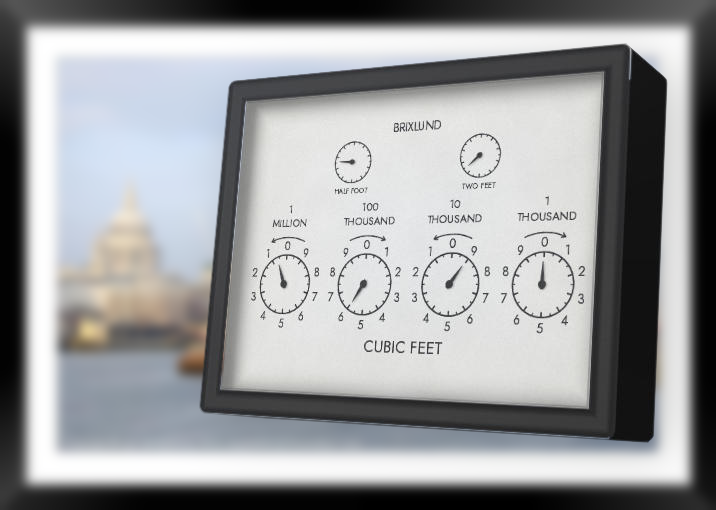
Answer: 59000 ft³
